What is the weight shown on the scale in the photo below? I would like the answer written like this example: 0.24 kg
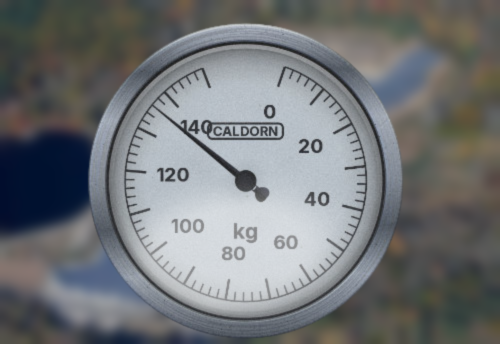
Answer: 136 kg
